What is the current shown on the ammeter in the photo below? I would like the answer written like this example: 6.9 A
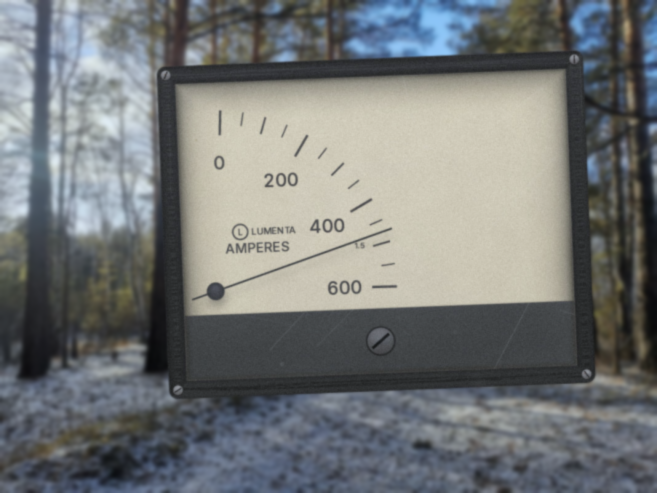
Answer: 475 A
